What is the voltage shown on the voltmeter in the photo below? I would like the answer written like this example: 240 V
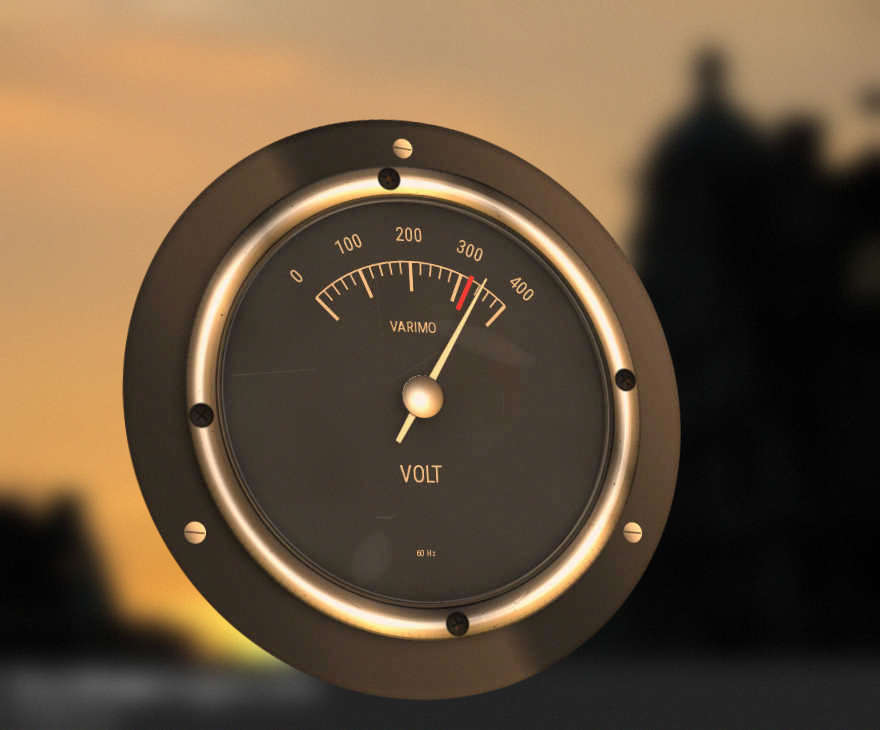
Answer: 340 V
